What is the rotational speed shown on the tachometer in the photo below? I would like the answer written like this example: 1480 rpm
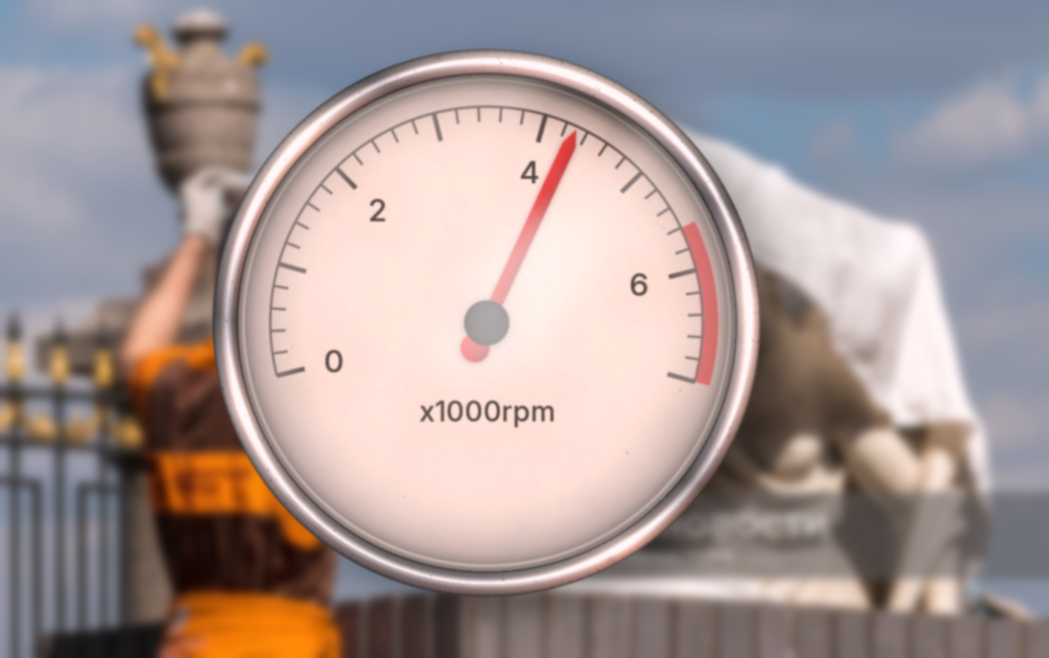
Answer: 4300 rpm
